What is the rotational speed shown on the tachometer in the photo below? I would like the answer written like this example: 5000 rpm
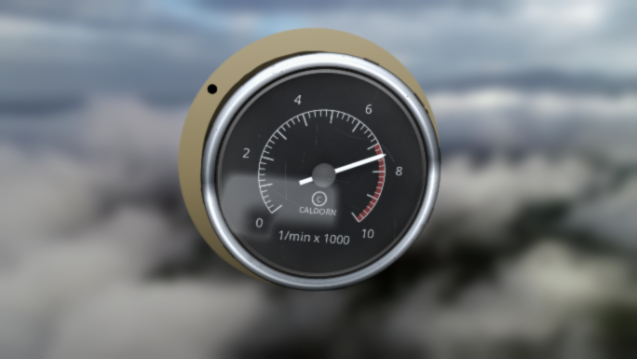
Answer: 7400 rpm
